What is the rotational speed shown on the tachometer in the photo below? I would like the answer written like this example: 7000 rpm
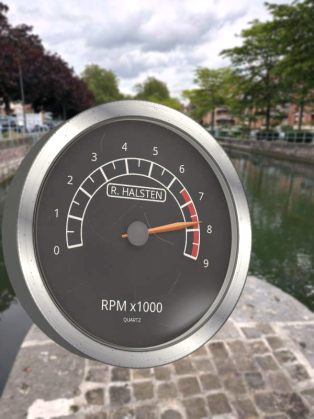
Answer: 7750 rpm
